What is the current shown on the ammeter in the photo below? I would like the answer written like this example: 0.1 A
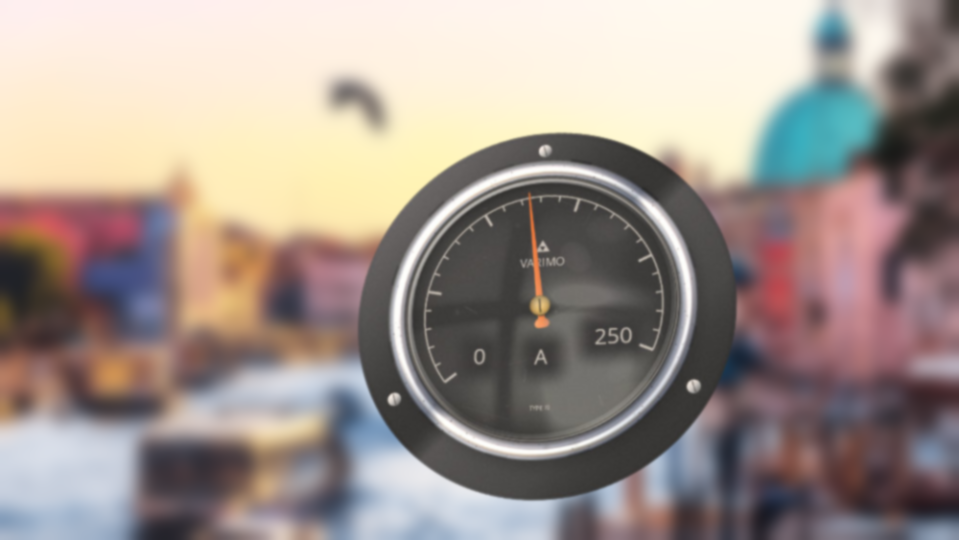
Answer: 125 A
